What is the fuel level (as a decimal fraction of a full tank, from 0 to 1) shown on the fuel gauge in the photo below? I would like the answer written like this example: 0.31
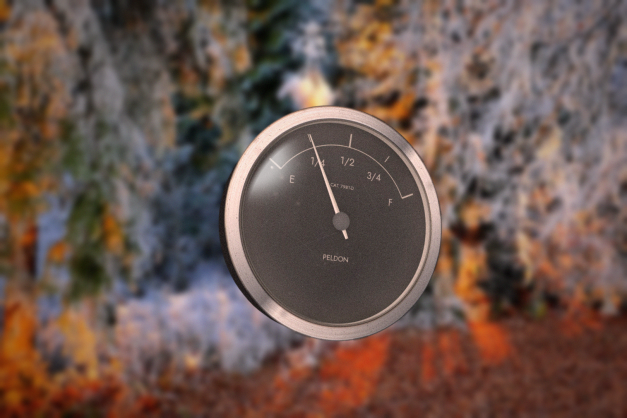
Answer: 0.25
